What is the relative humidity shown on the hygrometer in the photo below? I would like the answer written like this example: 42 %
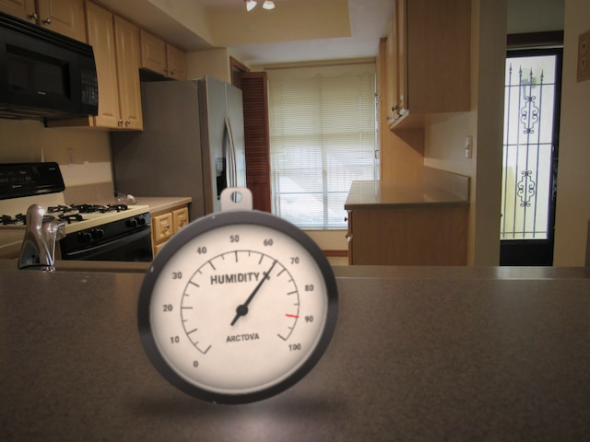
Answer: 65 %
